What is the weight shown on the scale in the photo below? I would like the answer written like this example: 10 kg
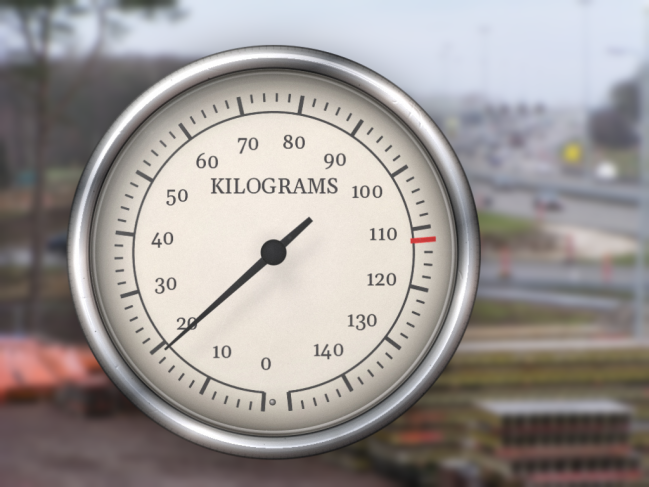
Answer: 19 kg
